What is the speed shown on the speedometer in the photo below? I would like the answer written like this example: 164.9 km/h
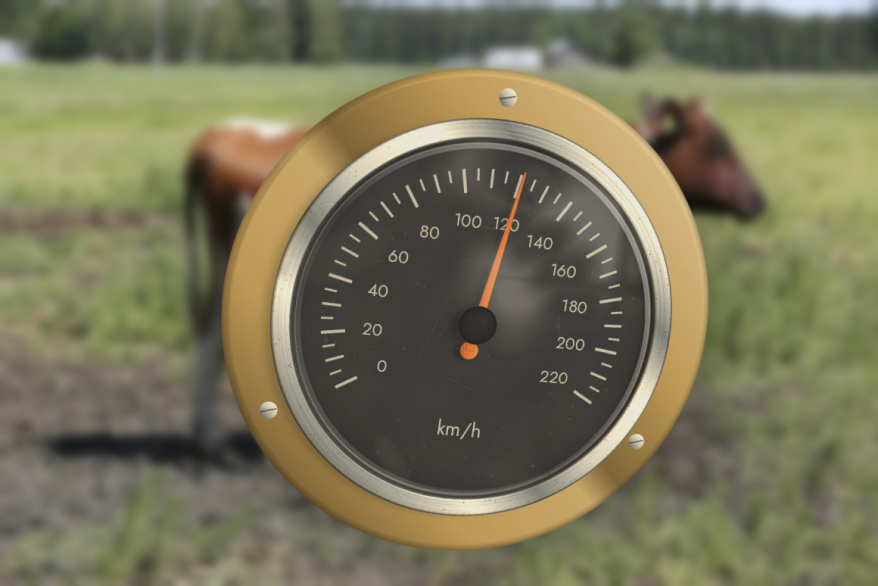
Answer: 120 km/h
